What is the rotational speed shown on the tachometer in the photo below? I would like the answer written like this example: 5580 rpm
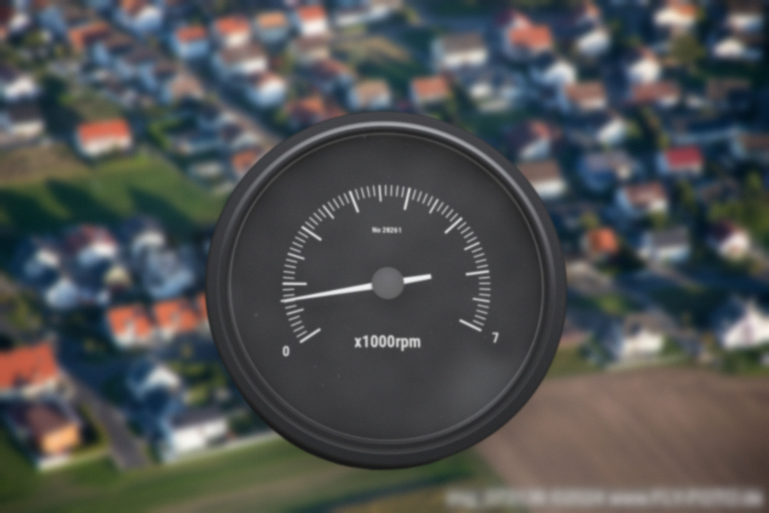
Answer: 700 rpm
